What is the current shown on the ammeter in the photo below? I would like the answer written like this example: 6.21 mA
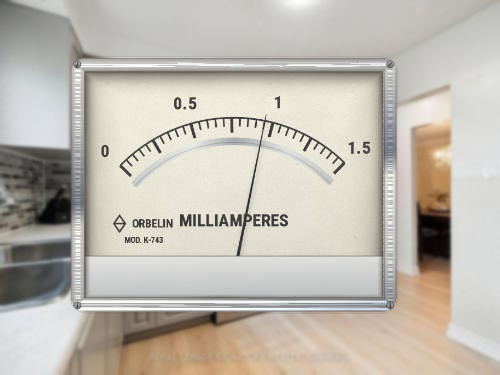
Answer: 0.95 mA
